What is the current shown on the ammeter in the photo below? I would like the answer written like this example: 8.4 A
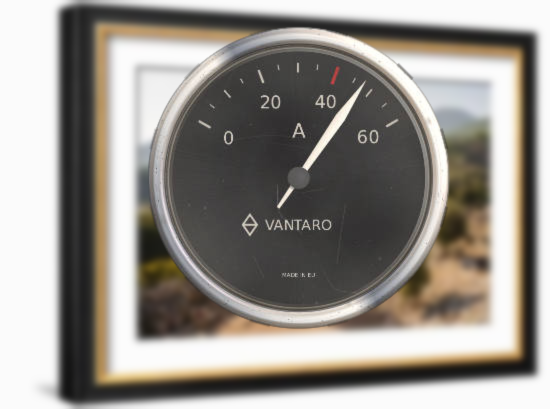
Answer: 47.5 A
